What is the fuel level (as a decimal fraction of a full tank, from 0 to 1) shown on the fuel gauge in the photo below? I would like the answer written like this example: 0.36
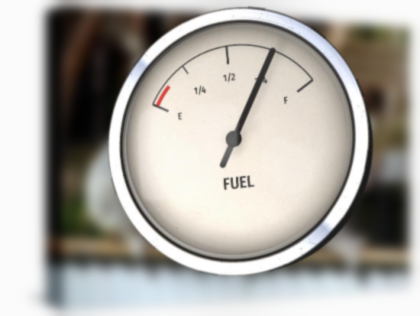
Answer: 0.75
